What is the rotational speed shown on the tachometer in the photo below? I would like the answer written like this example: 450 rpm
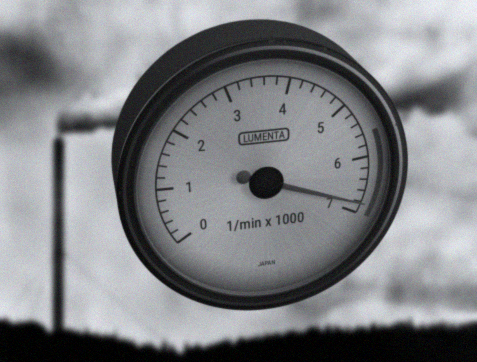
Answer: 6800 rpm
